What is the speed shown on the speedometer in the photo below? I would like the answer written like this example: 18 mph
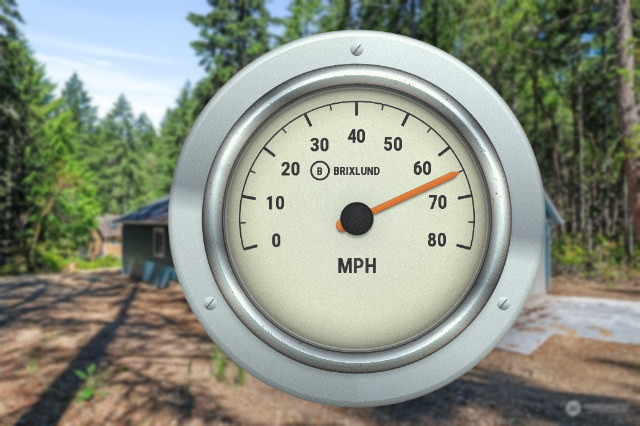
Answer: 65 mph
